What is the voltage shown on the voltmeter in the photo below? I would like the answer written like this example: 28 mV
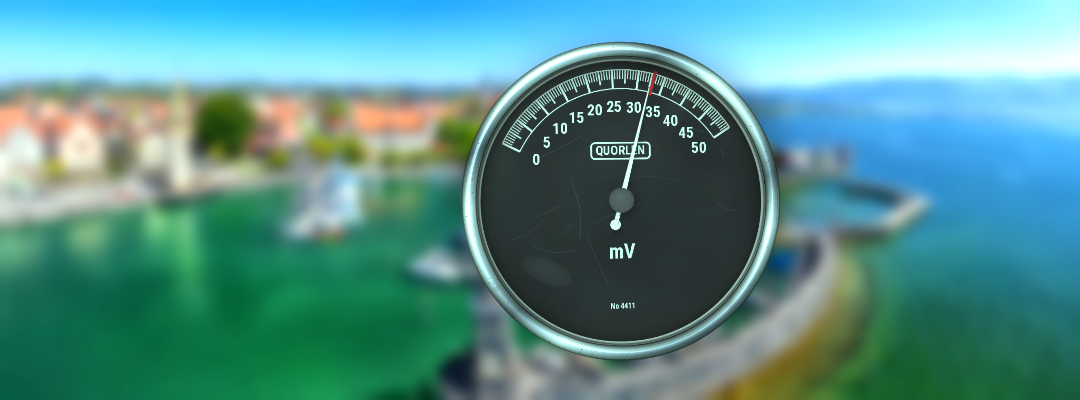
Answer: 32.5 mV
